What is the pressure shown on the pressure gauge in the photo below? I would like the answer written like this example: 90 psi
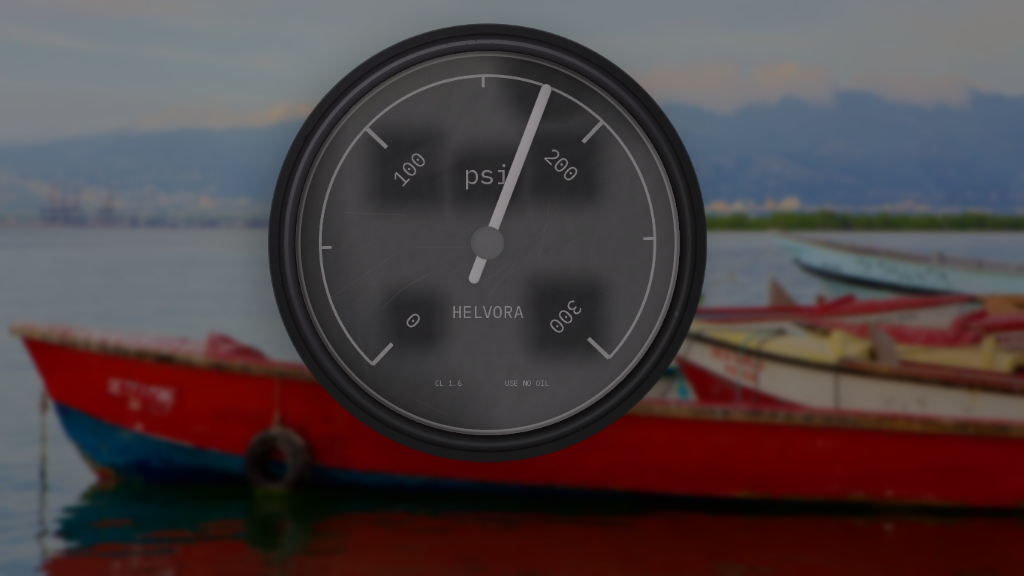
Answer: 175 psi
